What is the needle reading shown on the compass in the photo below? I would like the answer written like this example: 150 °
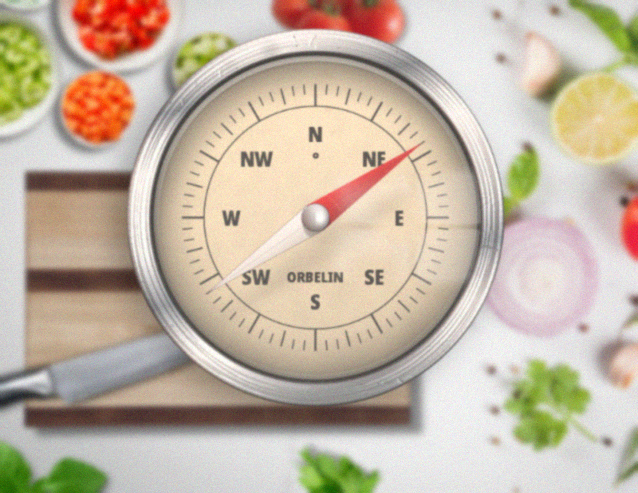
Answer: 55 °
